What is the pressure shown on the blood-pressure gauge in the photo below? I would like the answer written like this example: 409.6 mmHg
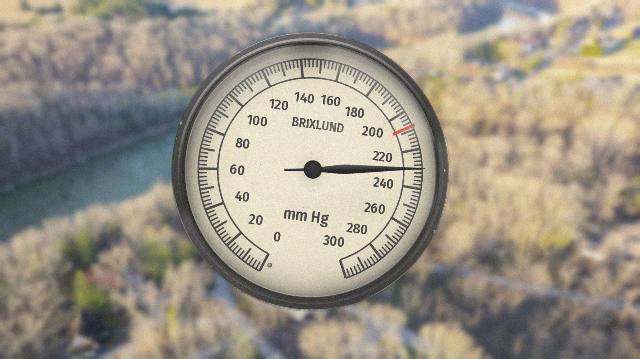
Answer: 230 mmHg
